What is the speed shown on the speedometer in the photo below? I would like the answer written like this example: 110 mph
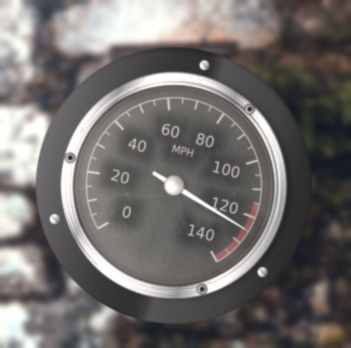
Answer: 125 mph
